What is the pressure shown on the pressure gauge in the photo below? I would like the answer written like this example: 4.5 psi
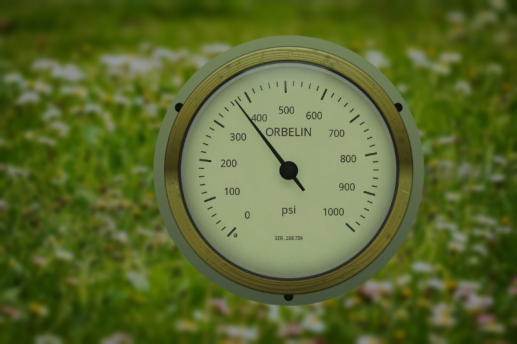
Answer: 370 psi
